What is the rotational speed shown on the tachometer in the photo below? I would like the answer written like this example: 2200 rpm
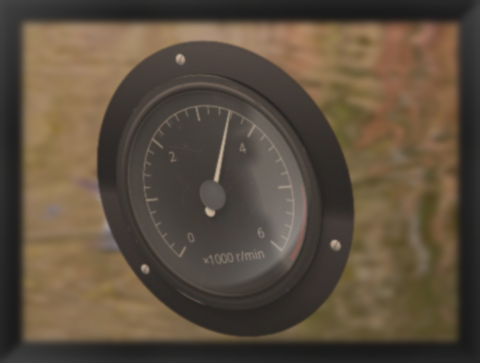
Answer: 3600 rpm
